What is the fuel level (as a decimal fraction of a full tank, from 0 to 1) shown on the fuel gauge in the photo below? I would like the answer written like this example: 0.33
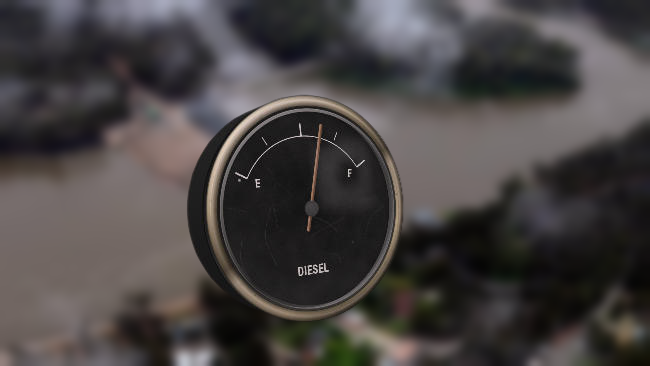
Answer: 0.625
